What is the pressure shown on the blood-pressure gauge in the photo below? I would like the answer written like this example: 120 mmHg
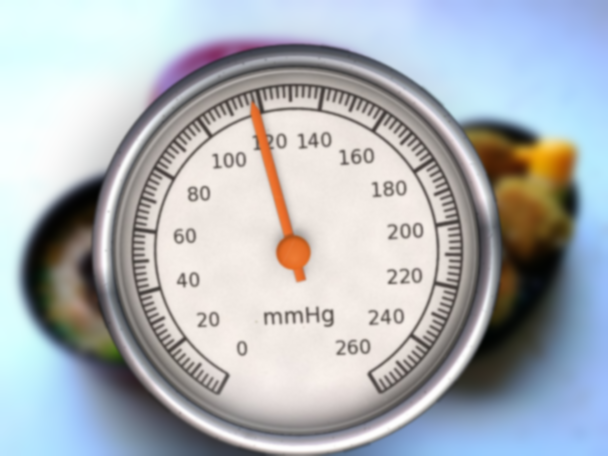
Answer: 118 mmHg
